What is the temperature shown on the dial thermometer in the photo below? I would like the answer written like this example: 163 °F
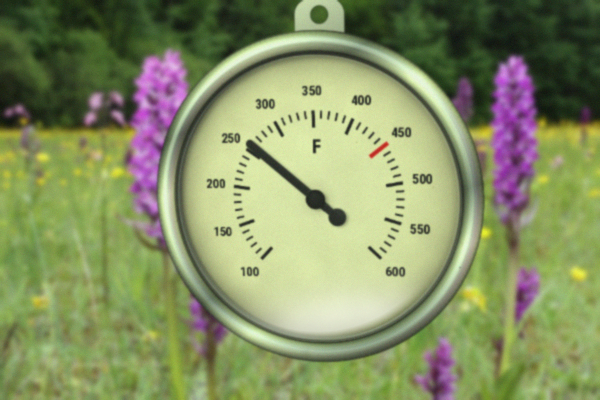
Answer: 260 °F
